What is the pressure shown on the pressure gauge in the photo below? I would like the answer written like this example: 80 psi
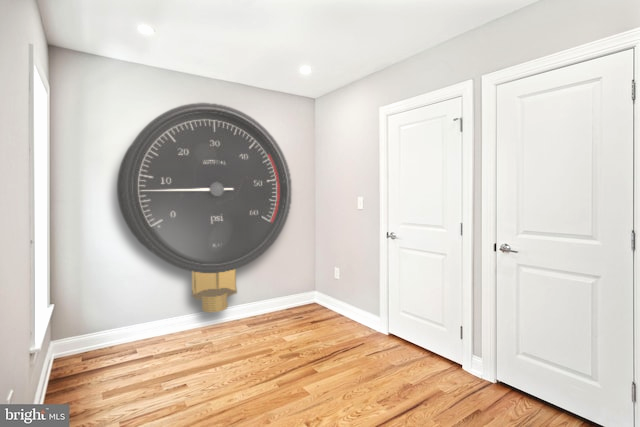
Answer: 7 psi
